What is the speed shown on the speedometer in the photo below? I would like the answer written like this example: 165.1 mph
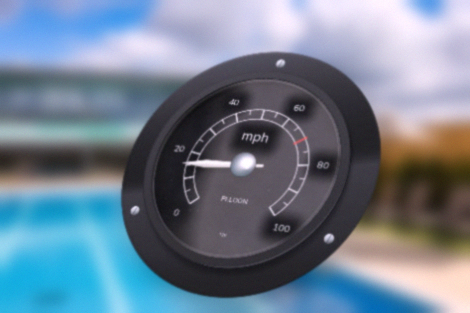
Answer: 15 mph
